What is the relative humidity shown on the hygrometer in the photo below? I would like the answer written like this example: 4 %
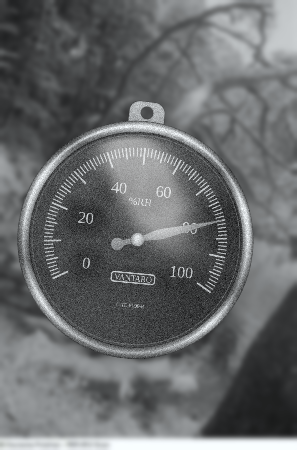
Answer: 80 %
